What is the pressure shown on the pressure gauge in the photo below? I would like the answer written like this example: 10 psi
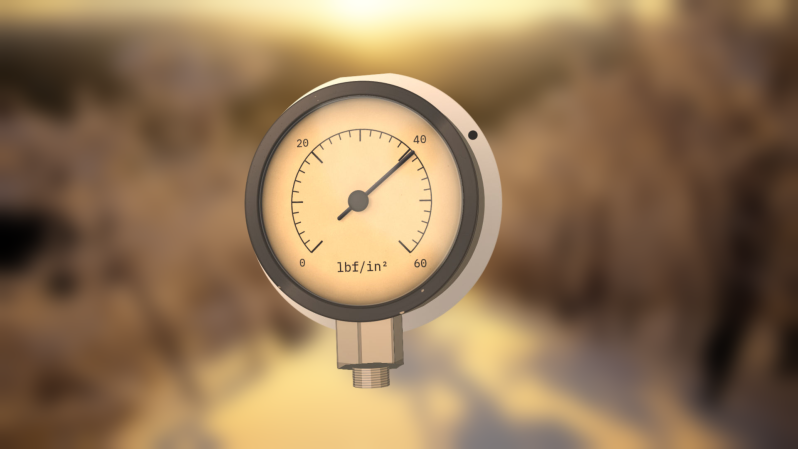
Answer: 41 psi
